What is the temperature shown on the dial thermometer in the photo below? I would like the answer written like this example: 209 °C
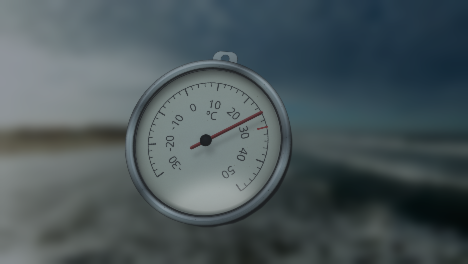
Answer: 26 °C
